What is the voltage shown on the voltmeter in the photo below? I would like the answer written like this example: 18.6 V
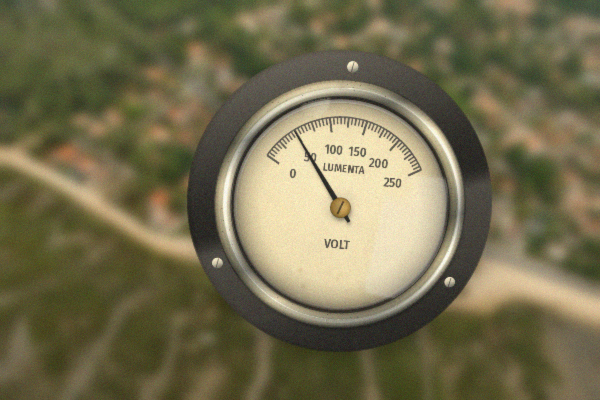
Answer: 50 V
